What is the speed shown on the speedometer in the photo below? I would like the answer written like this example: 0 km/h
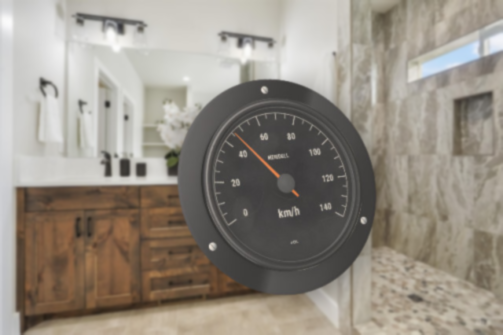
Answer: 45 km/h
